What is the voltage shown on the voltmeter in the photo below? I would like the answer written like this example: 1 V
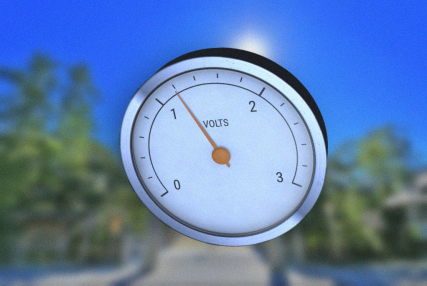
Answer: 1.2 V
